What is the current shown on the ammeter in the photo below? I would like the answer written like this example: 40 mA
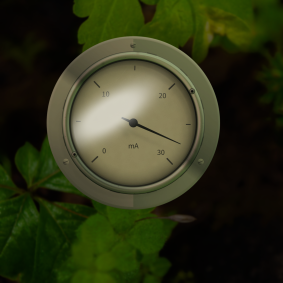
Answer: 27.5 mA
